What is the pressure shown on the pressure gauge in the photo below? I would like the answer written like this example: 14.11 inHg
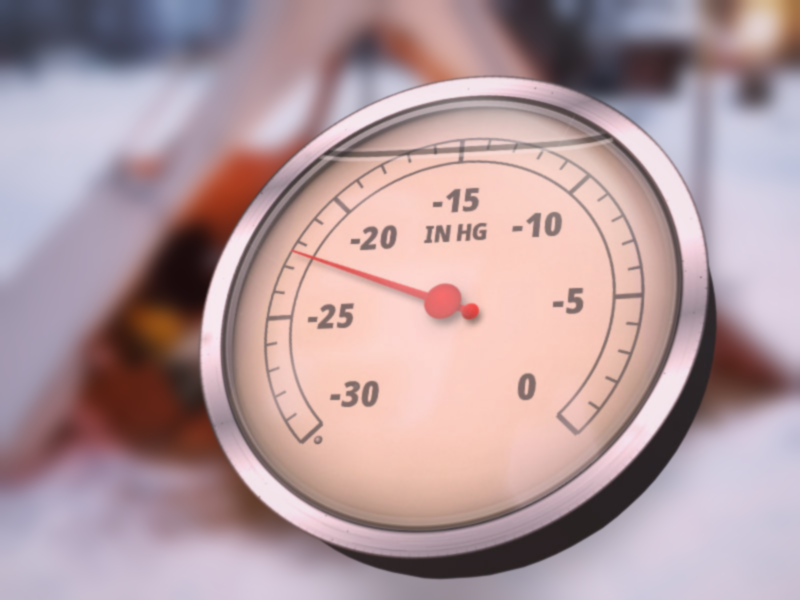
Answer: -22.5 inHg
